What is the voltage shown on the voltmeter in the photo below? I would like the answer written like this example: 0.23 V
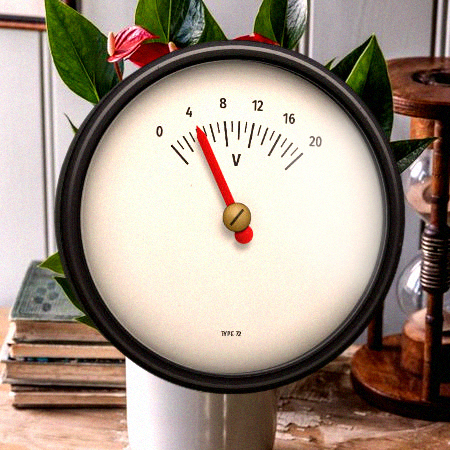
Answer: 4 V
